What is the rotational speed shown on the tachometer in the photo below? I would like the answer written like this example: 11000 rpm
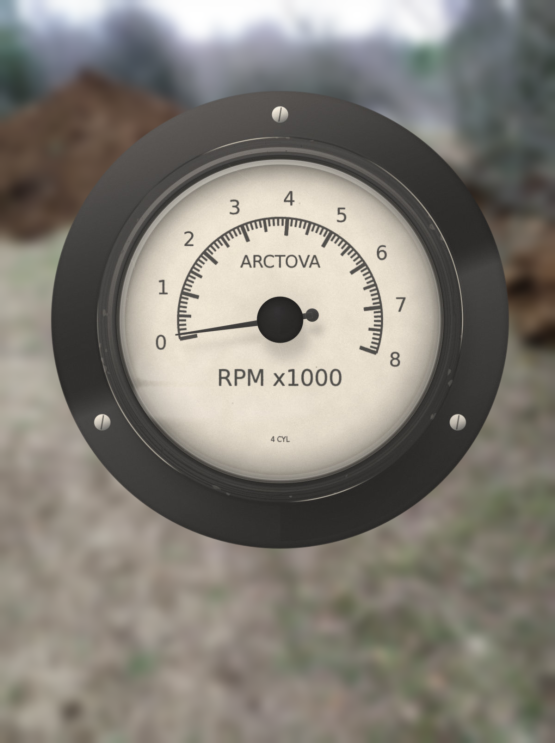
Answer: 100 rpm
